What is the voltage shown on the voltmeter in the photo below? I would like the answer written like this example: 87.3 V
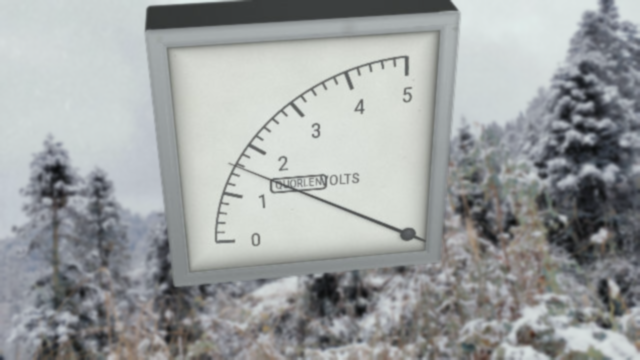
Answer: 1.6 V
